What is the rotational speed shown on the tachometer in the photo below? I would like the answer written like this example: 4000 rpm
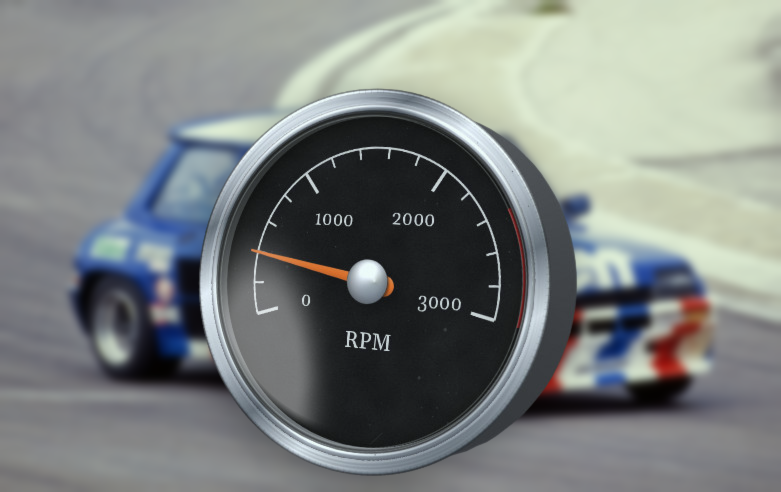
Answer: 400 rpm
